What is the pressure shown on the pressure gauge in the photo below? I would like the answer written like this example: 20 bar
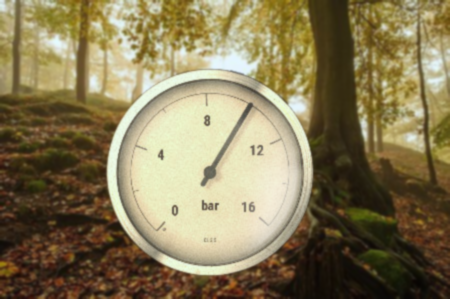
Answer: 10 bar
